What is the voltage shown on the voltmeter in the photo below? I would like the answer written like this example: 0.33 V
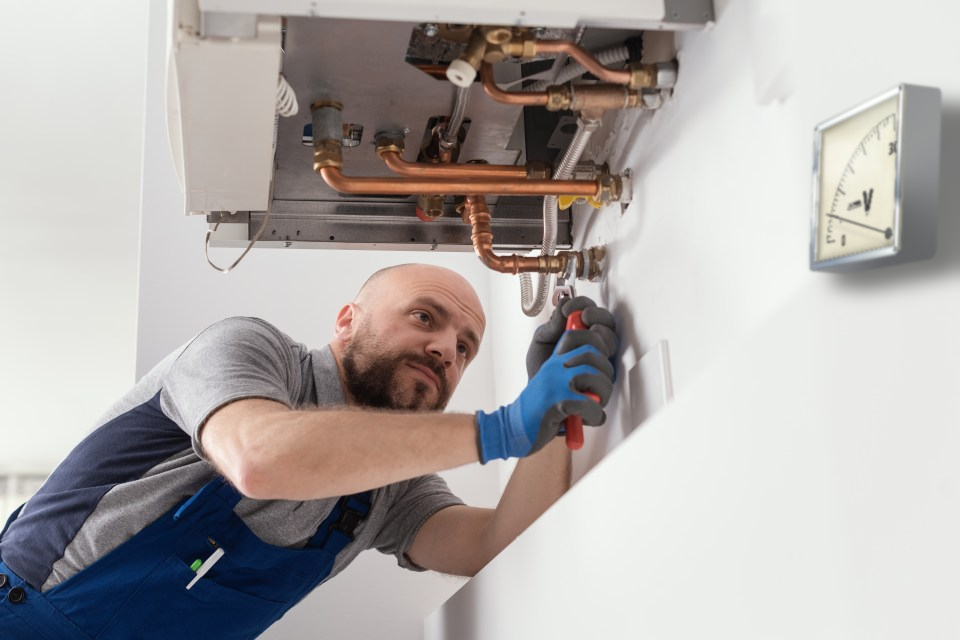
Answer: 5 V
